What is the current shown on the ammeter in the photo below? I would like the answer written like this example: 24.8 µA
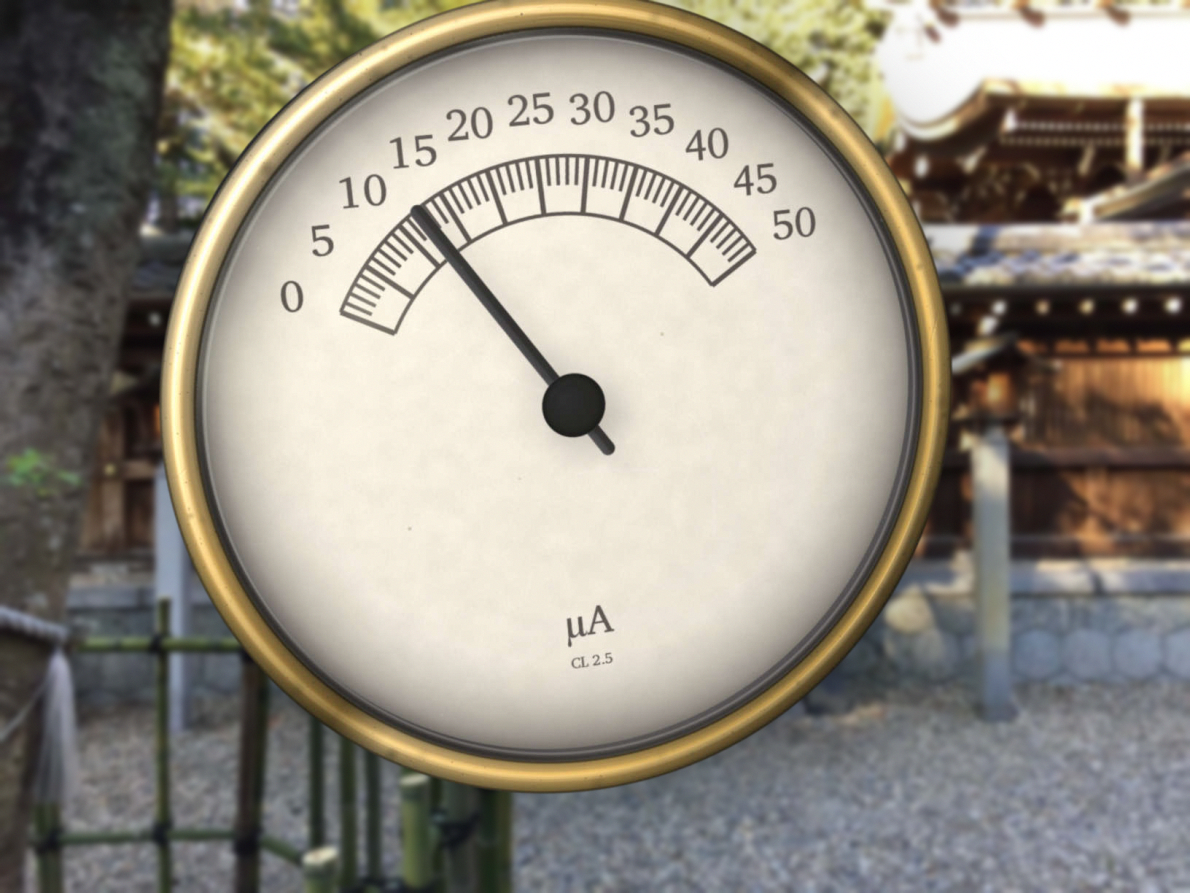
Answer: 12 µA
